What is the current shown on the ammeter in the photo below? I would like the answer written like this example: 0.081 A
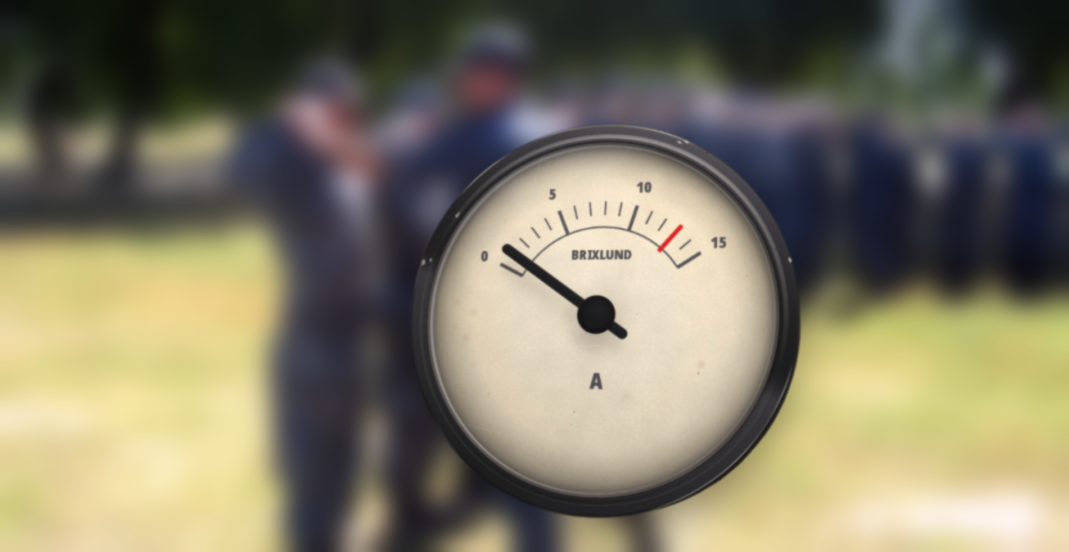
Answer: 1 A
